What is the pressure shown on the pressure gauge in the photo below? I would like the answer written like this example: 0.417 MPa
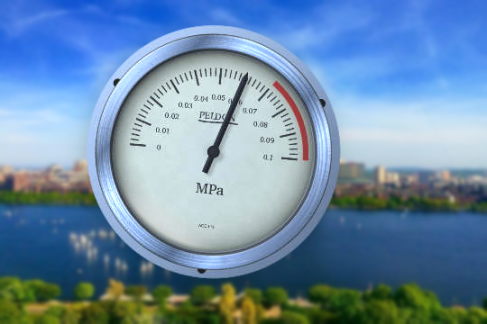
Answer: 0.06 MPa
